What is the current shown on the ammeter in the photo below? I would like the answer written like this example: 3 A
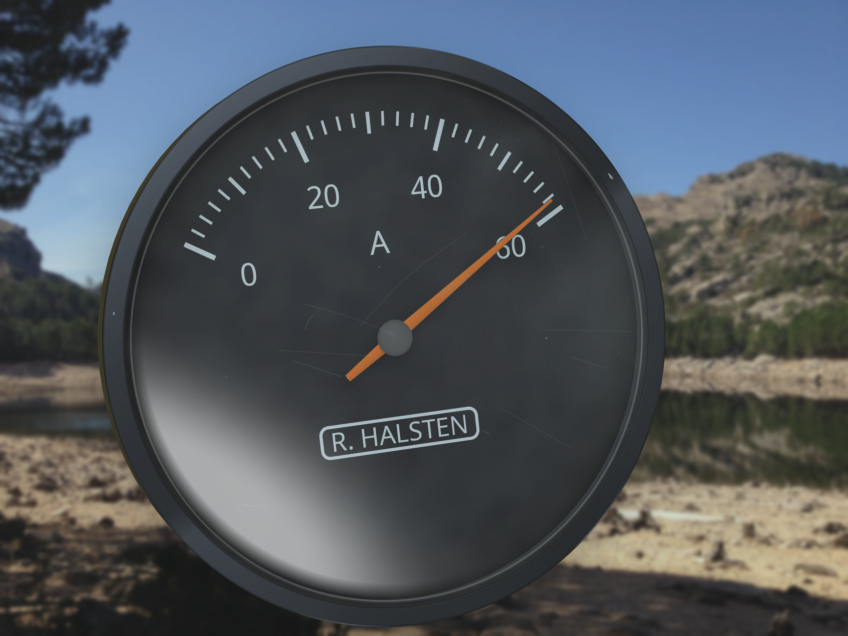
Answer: 58 A
